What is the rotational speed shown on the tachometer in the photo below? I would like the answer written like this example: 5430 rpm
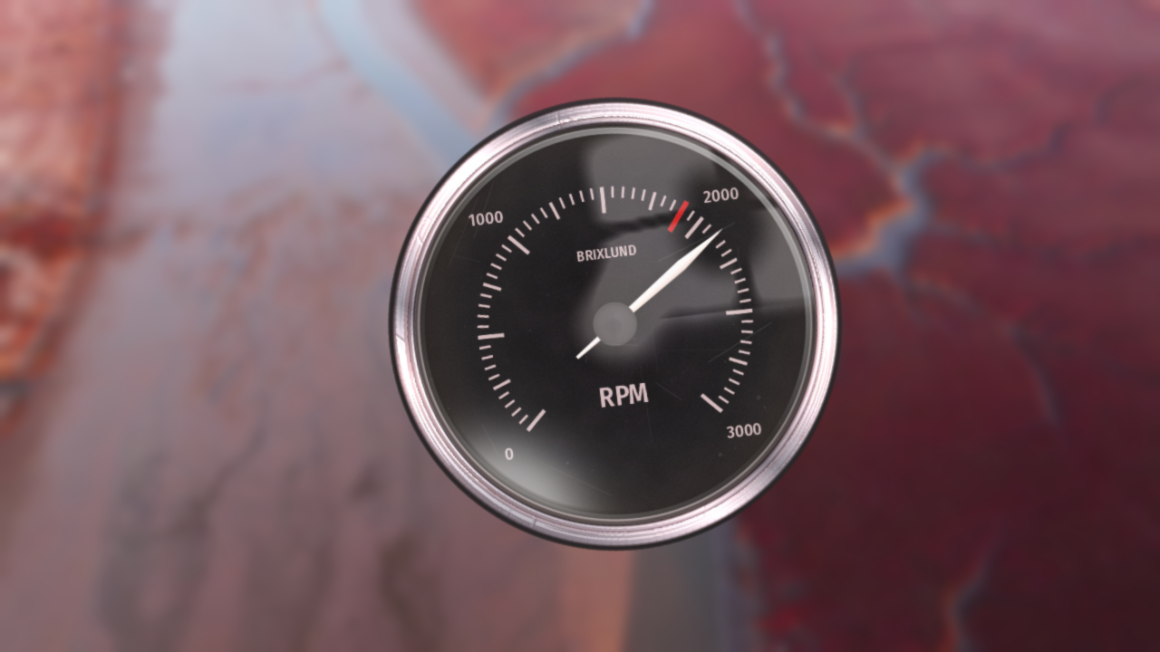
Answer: 2100 rpm
